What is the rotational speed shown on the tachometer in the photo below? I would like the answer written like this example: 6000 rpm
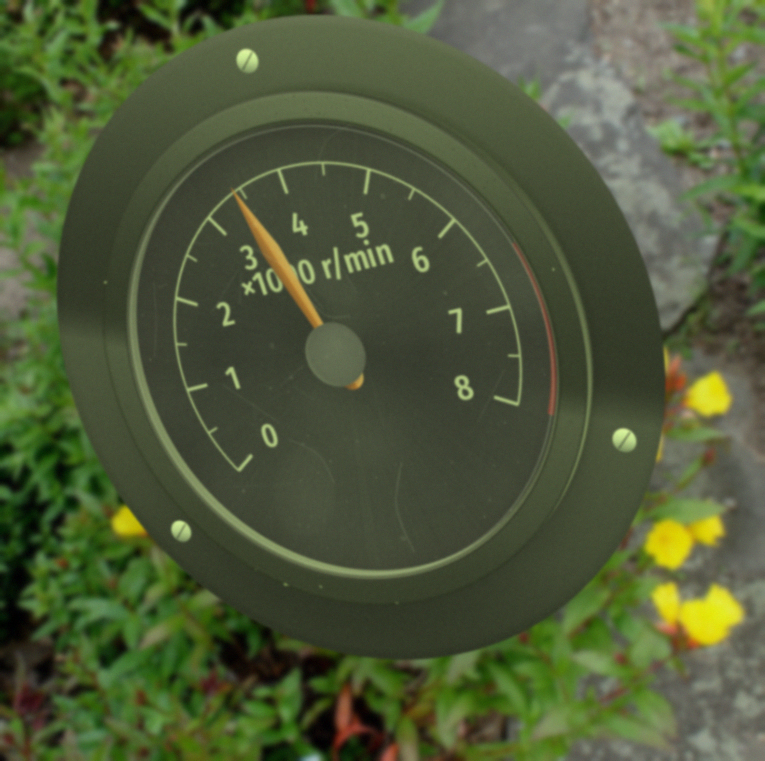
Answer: 3500 rpm
